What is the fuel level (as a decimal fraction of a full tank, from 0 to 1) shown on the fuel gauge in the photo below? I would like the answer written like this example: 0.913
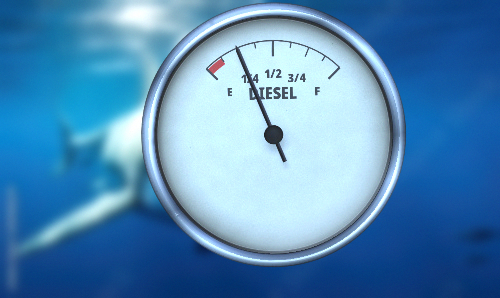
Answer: 0.25
